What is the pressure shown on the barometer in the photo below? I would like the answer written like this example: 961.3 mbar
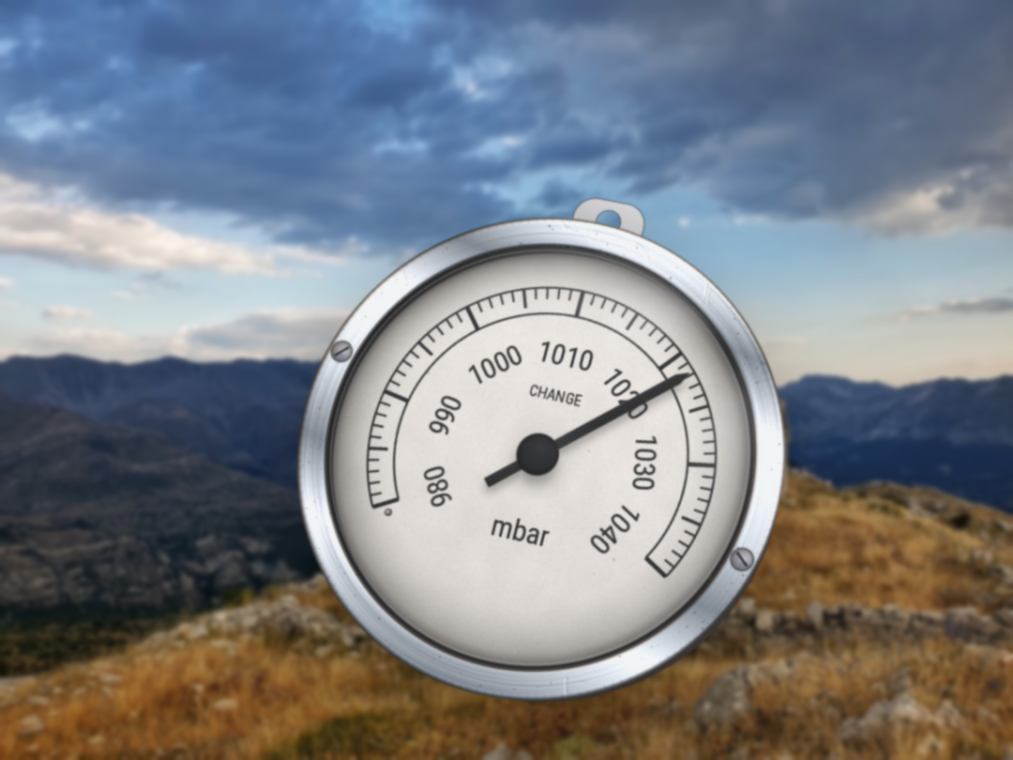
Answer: 1022 mbar
